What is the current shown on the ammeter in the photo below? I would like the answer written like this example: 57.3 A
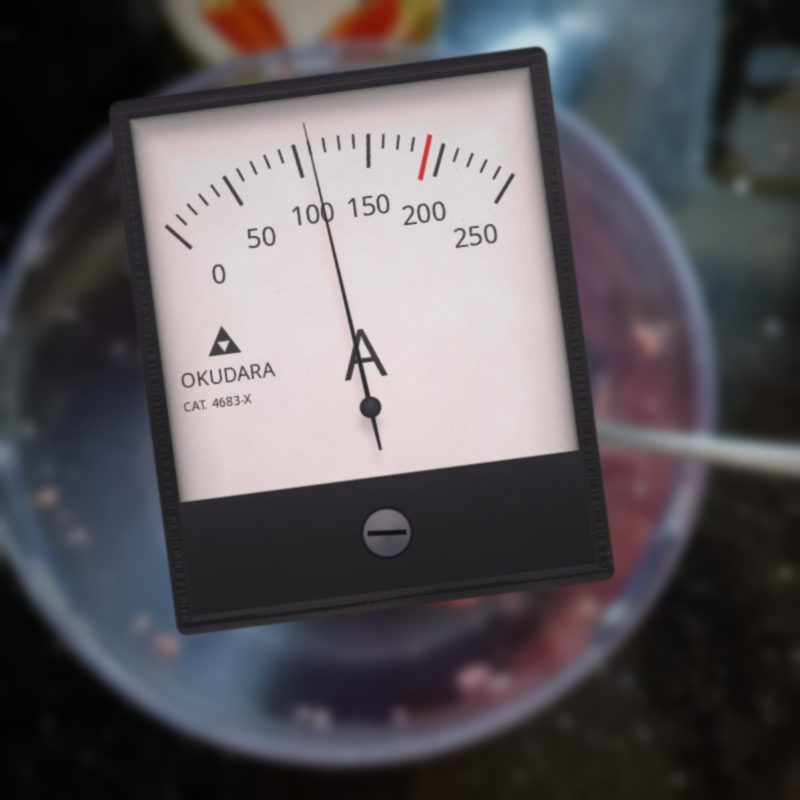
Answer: 110 A
